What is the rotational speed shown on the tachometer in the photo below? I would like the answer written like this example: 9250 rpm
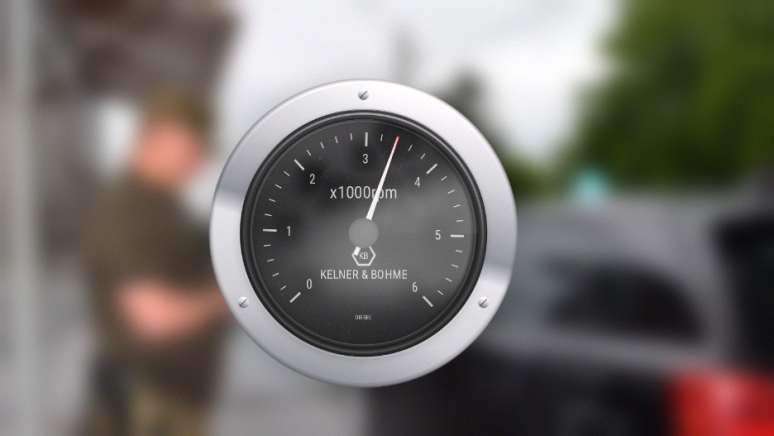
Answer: 3400 rpm
